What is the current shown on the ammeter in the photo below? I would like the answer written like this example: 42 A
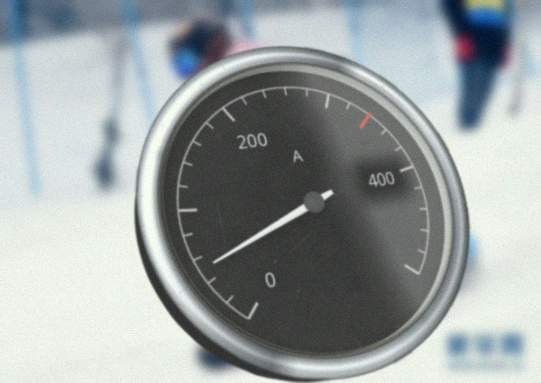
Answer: 50 A
